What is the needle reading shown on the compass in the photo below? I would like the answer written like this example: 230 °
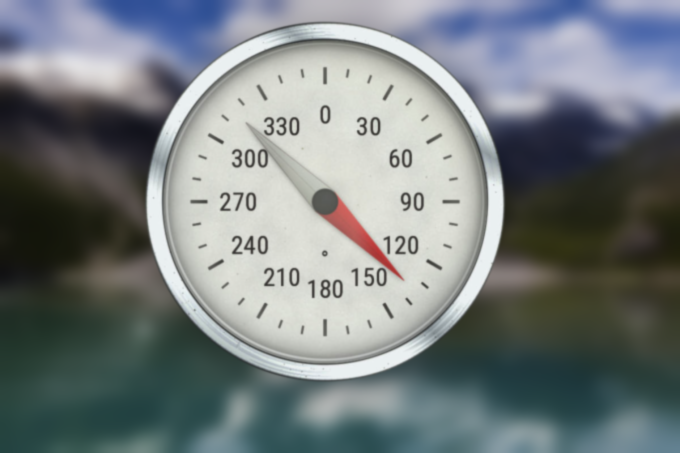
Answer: 135 °
